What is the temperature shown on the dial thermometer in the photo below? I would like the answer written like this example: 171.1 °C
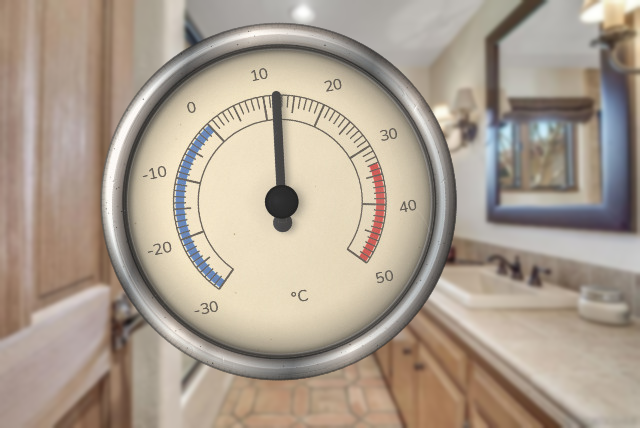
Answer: 12 °C
